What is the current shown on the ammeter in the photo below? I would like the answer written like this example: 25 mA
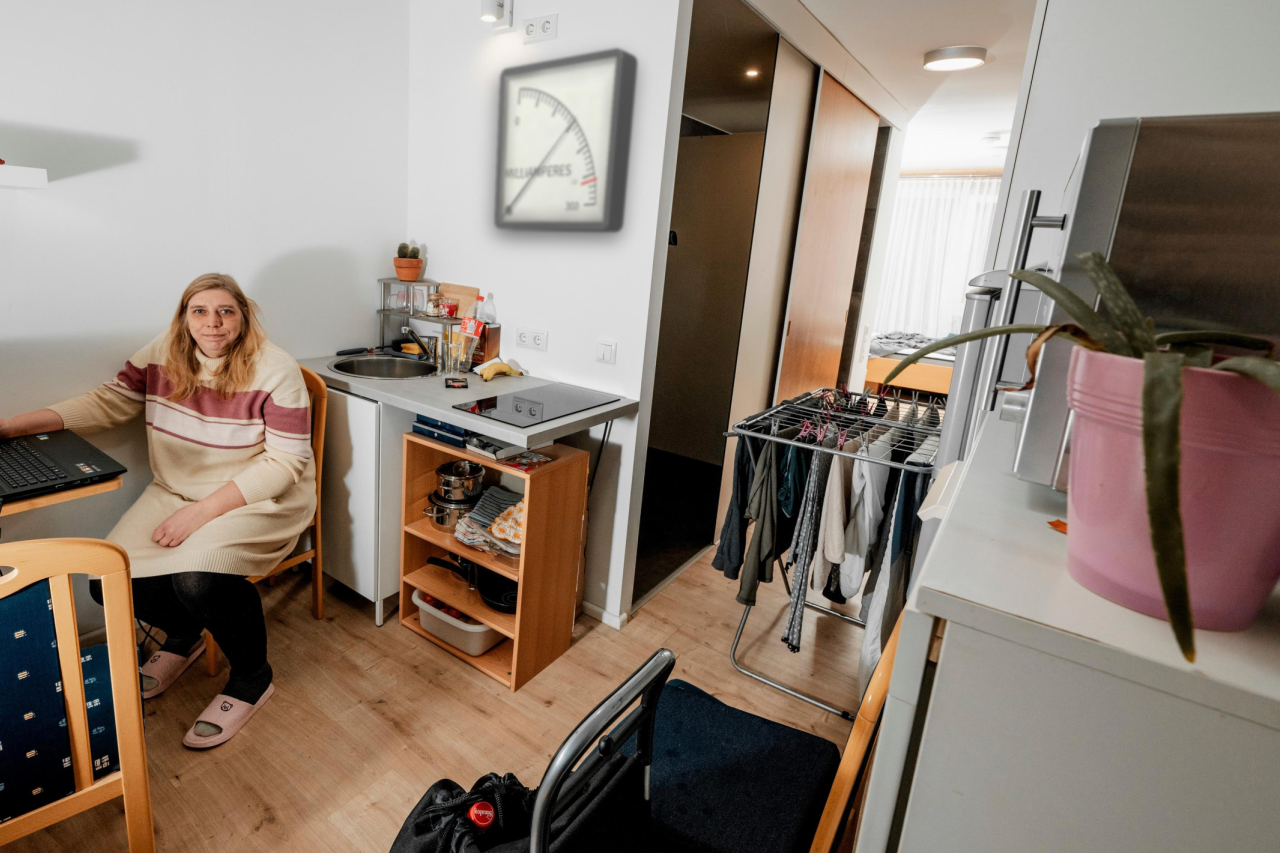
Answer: 150 mA
